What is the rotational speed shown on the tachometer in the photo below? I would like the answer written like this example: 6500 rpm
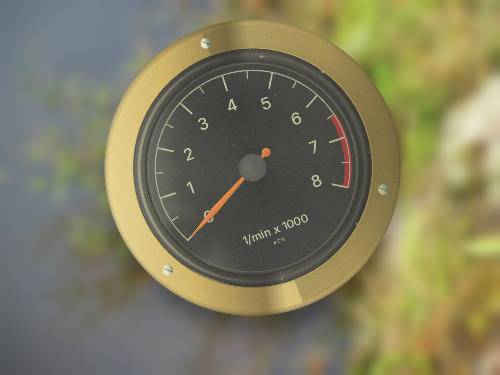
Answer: 0 rpm
